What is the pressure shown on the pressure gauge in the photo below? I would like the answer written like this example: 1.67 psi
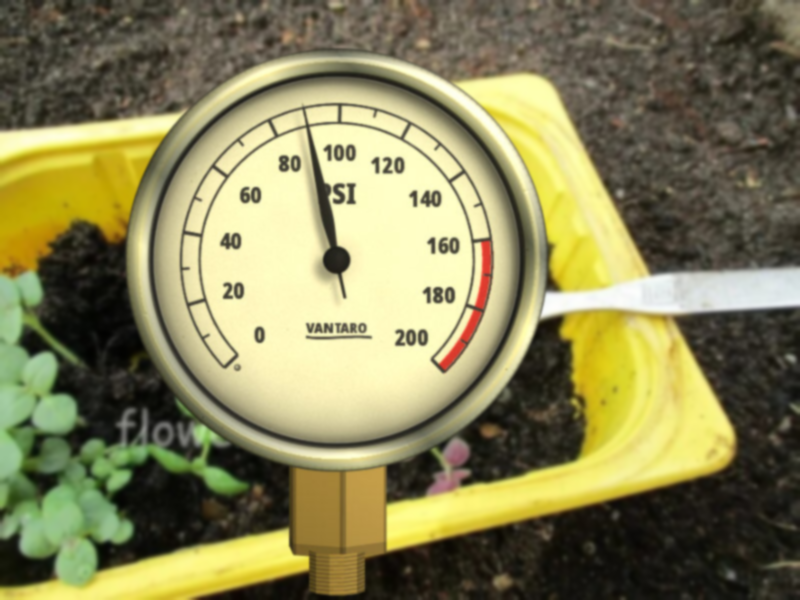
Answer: 90 psi
